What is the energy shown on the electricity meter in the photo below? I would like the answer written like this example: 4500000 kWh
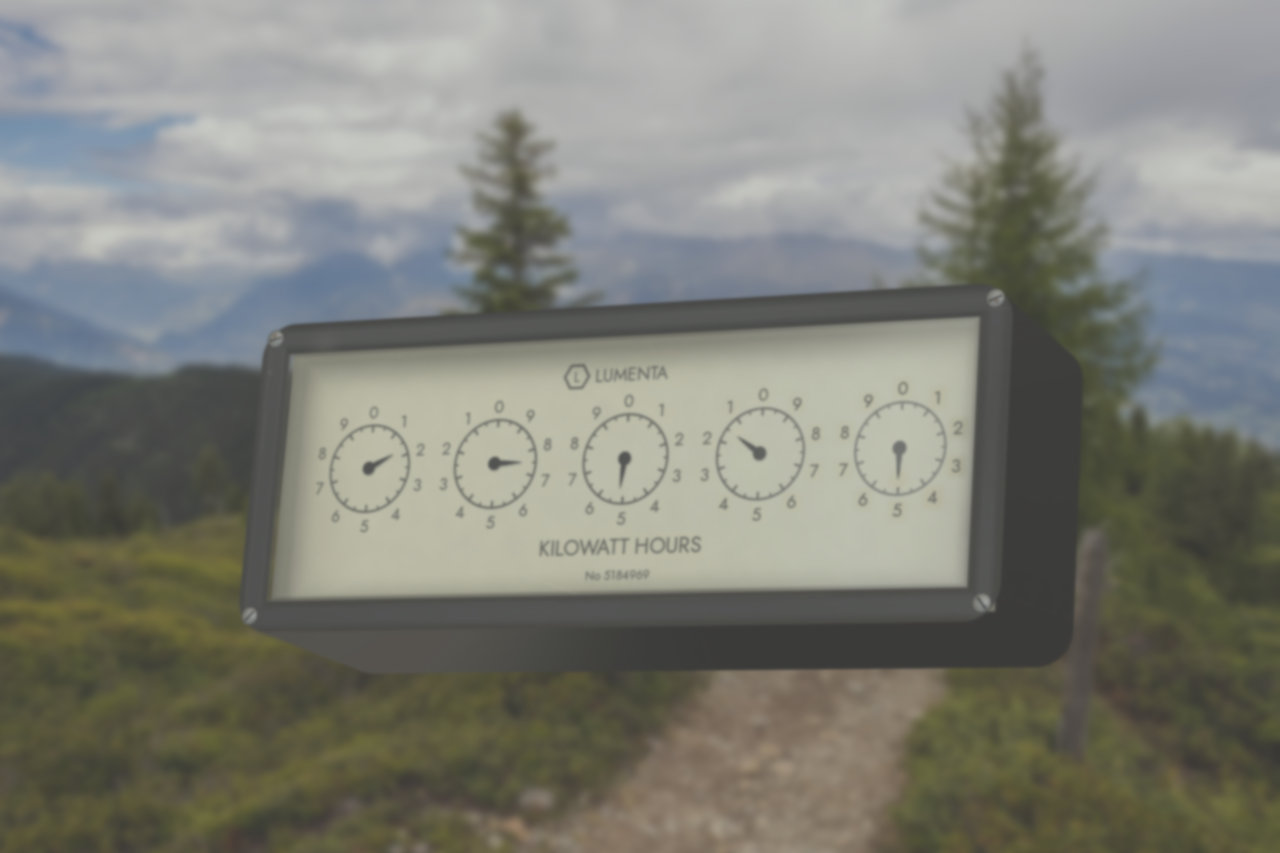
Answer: 17515 kWh
